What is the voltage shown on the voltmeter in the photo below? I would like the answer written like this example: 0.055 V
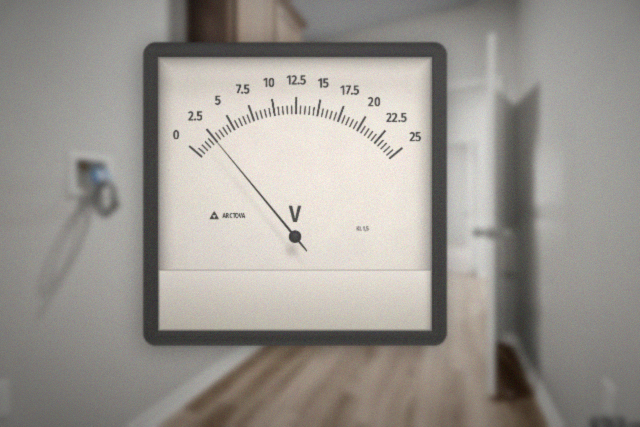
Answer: 2.5 V
